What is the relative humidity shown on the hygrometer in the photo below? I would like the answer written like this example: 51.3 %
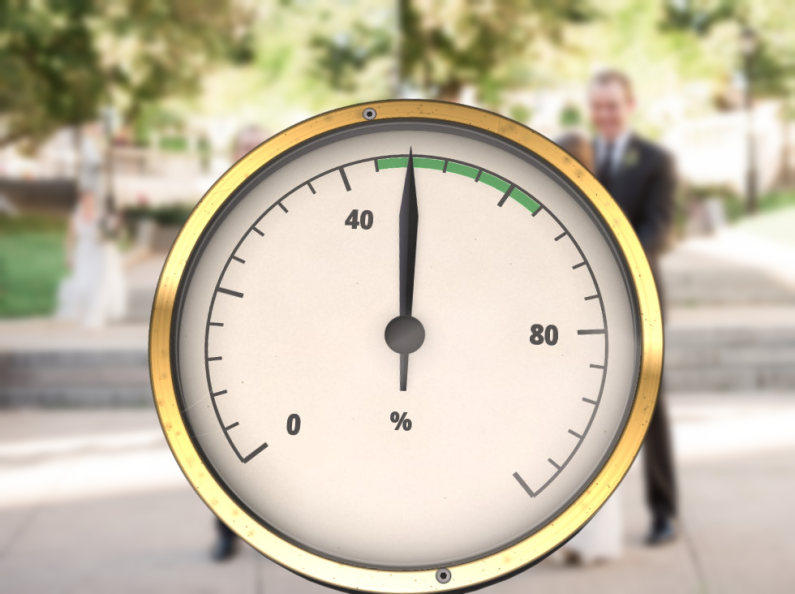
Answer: 48 %
